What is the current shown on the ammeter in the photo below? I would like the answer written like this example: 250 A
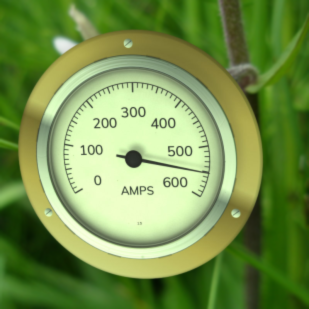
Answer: 550 A
